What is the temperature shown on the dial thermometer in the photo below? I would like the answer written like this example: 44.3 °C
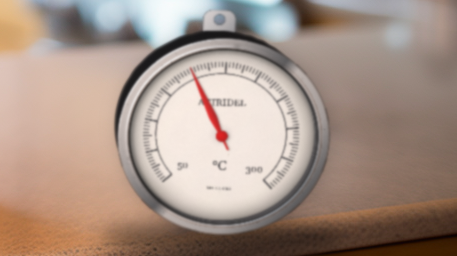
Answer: 150 °C
